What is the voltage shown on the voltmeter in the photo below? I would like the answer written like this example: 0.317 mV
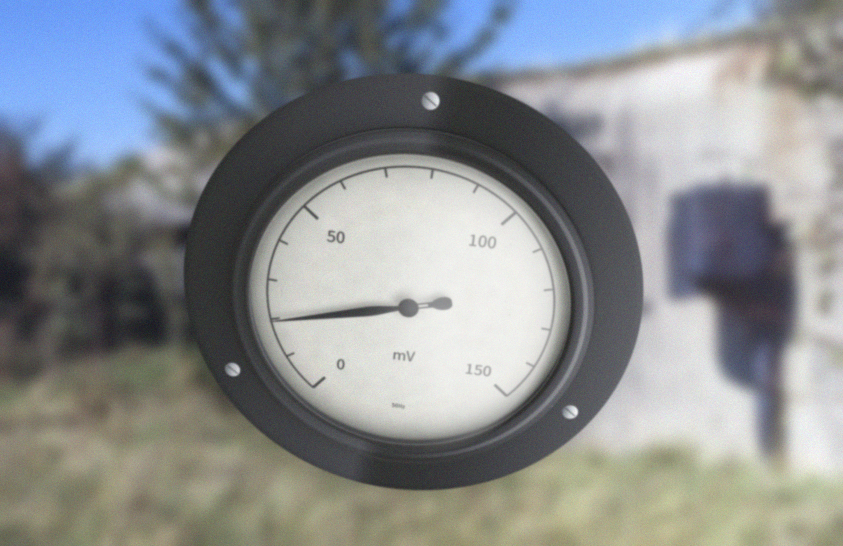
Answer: 20 mV
